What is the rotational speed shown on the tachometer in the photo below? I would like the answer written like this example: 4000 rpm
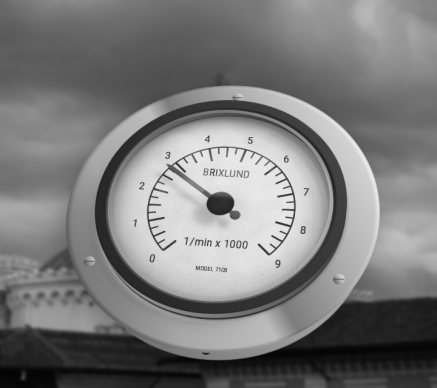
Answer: 2750 rpm
